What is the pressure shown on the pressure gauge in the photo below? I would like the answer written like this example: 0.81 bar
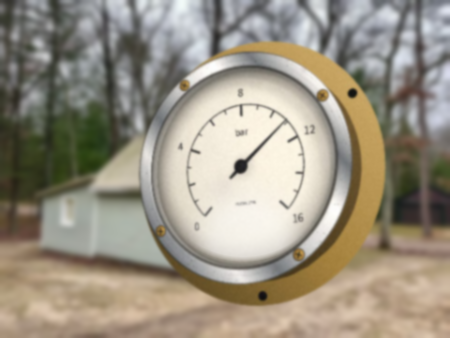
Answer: 11 bar
